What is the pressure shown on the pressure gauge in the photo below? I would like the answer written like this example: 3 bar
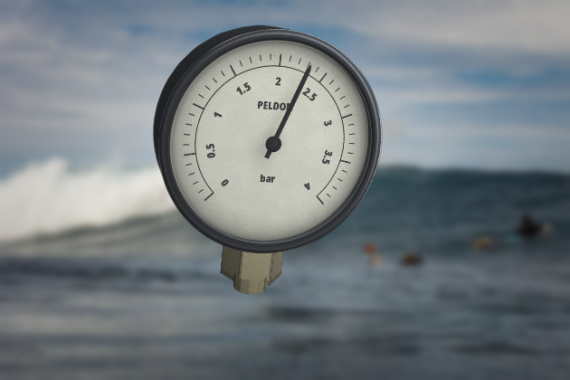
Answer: 2.3 bar
